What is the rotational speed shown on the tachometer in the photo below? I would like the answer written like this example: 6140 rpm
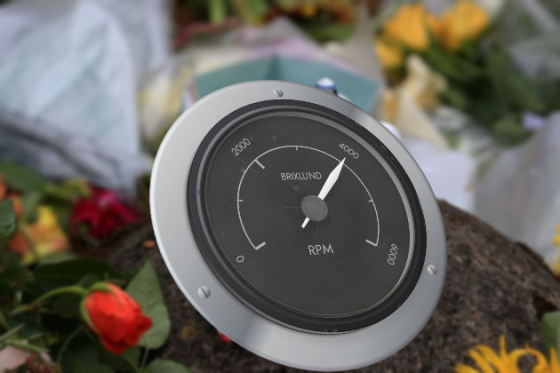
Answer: 4000 rpm
